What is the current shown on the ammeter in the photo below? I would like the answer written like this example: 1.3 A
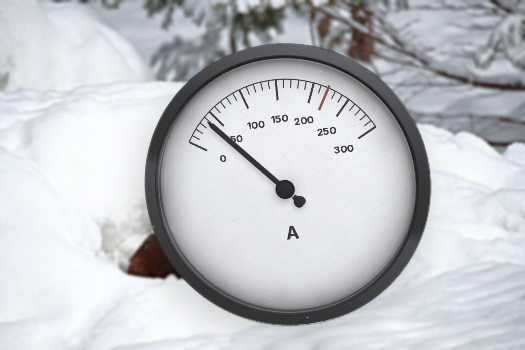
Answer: 40 A
